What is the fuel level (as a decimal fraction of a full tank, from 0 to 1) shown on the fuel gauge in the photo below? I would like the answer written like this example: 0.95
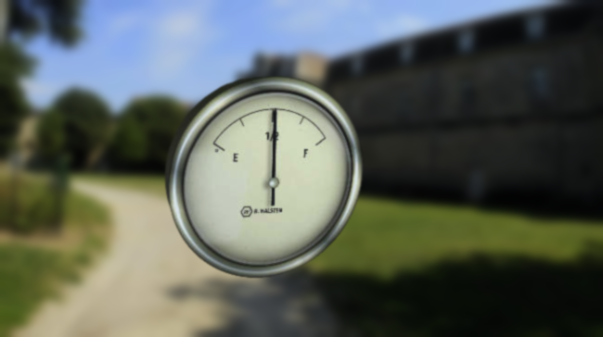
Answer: 0.5
